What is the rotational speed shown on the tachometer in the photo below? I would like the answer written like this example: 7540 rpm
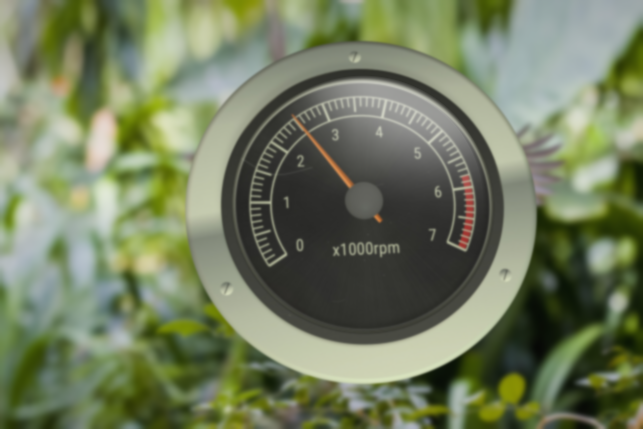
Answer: 2500 rpm
